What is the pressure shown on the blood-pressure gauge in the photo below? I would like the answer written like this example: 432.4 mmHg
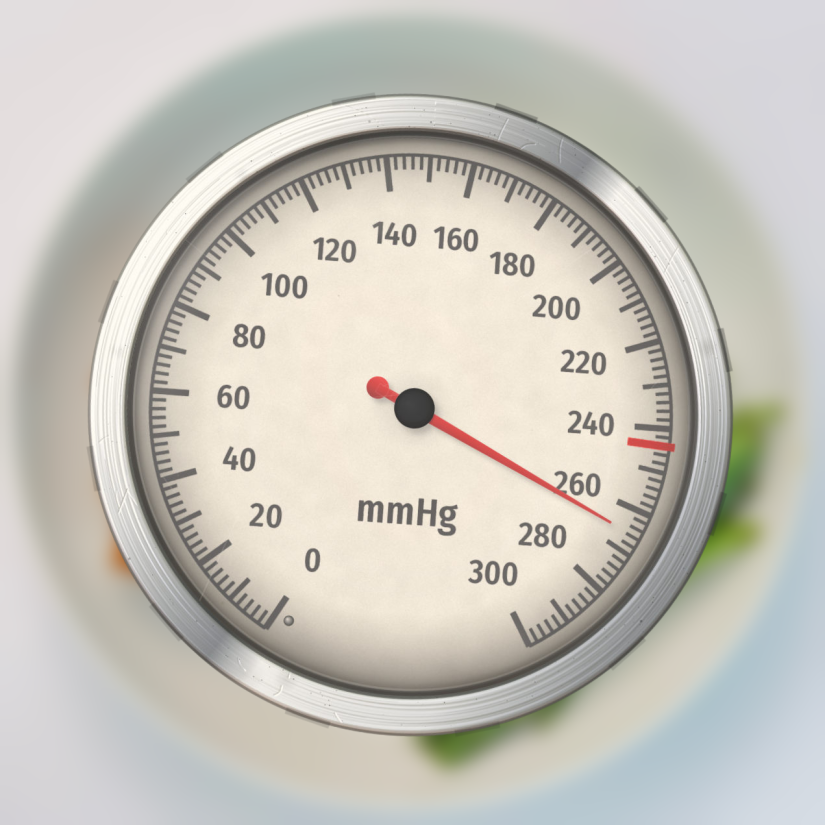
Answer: 266 mmHg
